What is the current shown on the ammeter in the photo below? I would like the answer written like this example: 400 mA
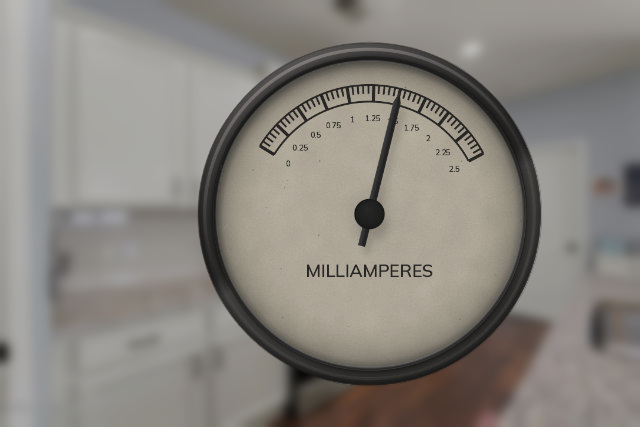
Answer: 1.5 mA
